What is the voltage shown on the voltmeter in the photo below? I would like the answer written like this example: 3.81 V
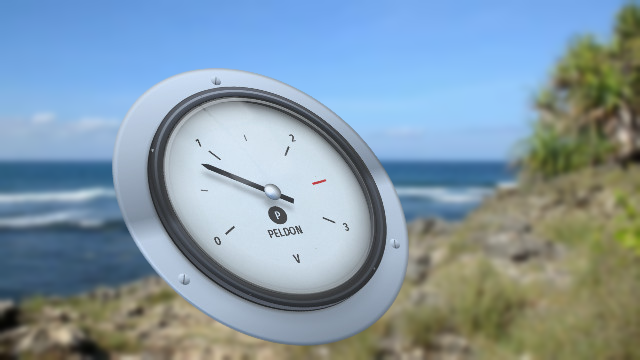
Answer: 0.75 V
